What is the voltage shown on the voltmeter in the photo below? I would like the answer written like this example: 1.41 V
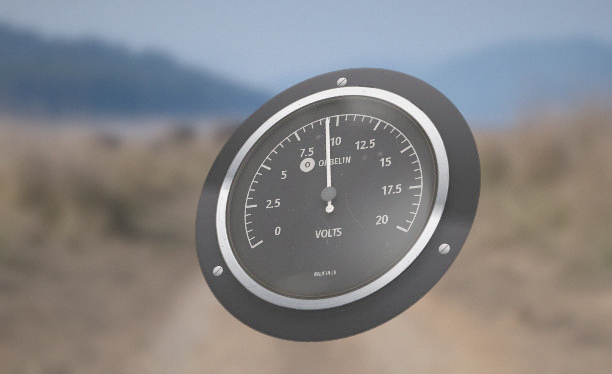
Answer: 9.5 V
